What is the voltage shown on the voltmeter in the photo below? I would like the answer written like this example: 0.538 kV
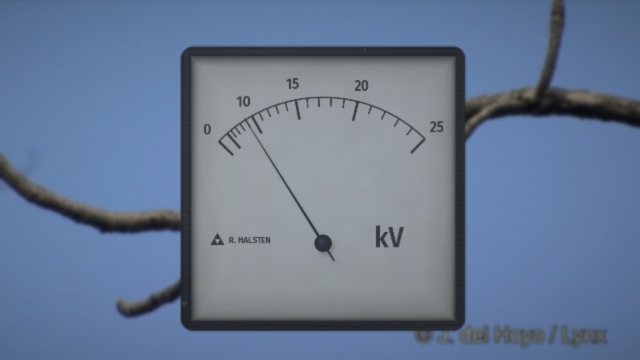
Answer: 9 kV
